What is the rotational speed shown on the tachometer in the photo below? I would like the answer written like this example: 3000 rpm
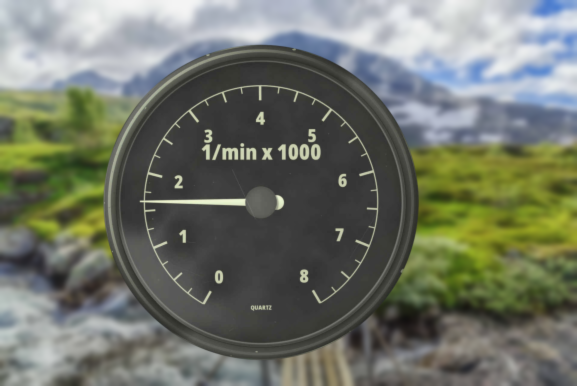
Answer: 1625 rpm
